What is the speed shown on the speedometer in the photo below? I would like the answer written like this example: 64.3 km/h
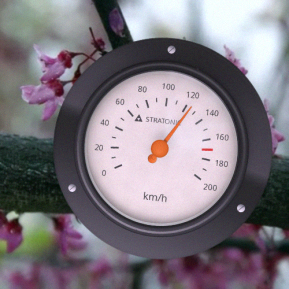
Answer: 125 km/h
